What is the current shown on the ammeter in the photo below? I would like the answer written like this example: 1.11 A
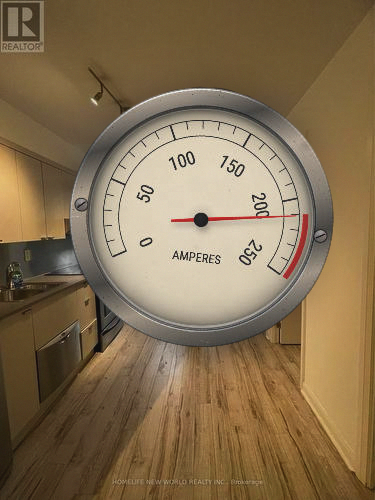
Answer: 210 A
